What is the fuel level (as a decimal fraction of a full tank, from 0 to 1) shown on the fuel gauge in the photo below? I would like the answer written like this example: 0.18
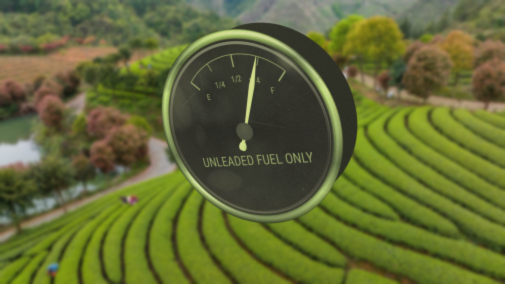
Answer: 0.75
